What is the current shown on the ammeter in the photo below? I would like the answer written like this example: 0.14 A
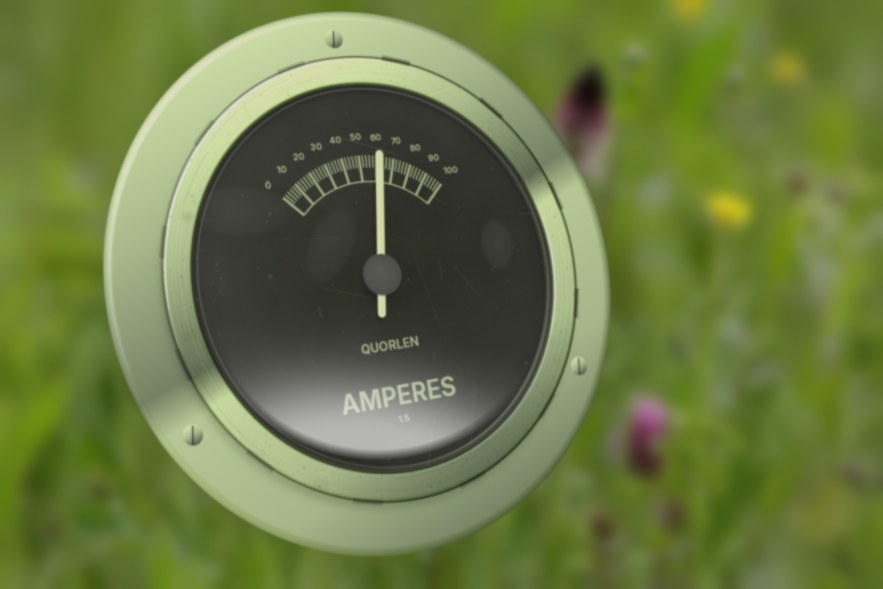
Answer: 60 A
